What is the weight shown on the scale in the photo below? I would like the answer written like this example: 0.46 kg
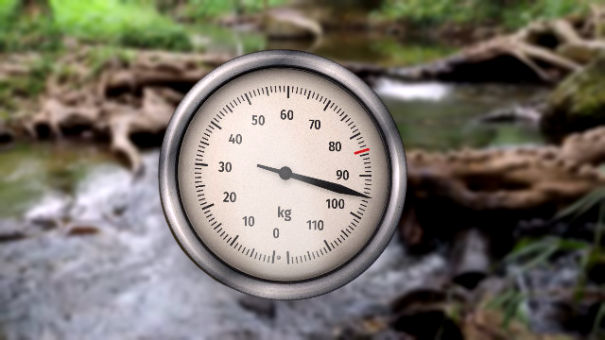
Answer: 95 kg
